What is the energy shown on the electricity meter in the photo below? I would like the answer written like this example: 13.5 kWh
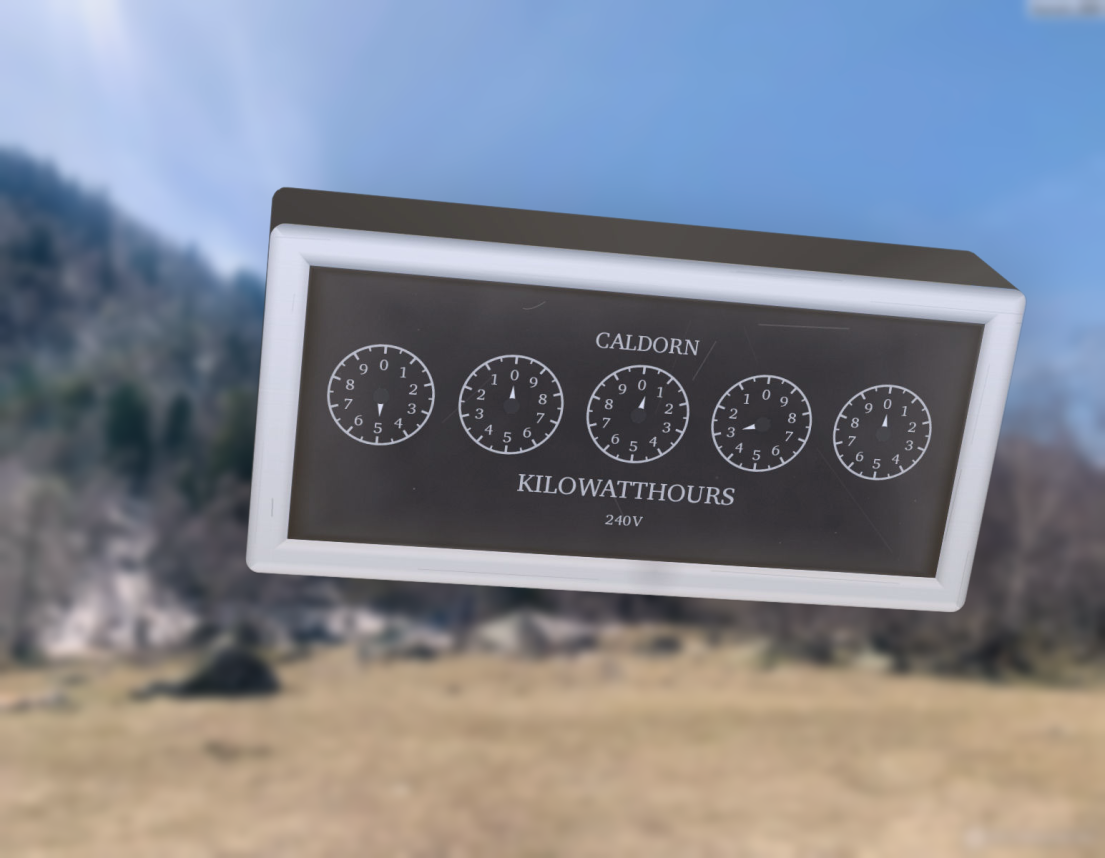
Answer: 50030 kWh
